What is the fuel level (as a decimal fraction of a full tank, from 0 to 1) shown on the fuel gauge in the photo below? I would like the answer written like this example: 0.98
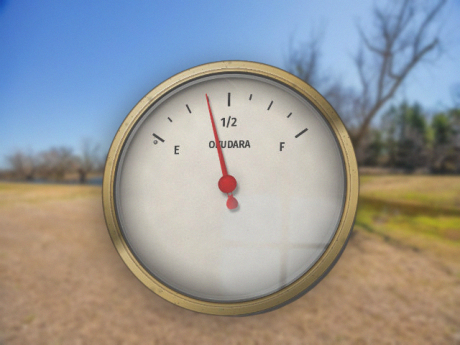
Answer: 0.375
